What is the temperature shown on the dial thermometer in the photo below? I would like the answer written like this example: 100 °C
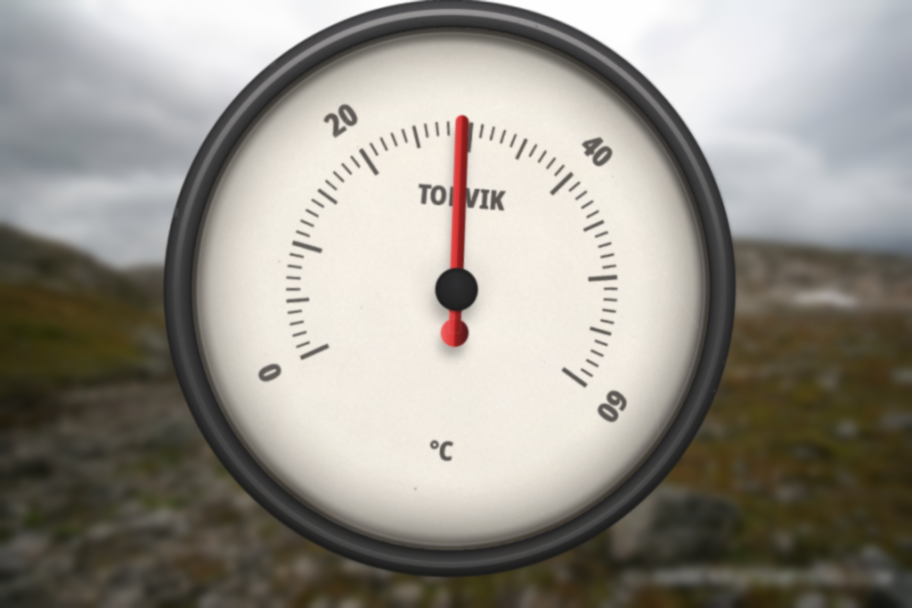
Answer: 29 °C
